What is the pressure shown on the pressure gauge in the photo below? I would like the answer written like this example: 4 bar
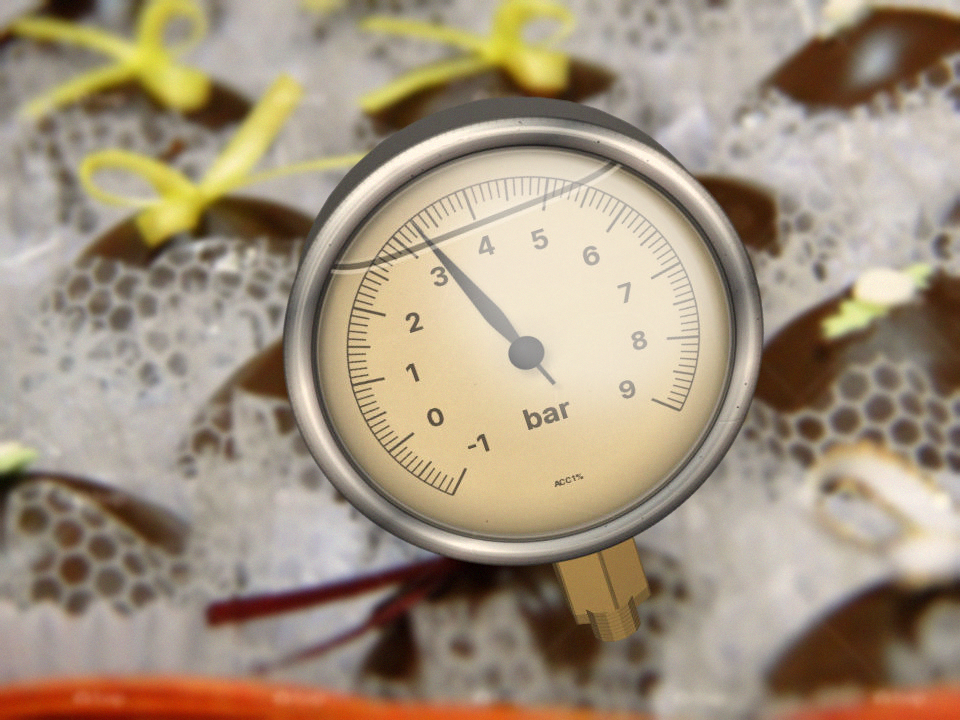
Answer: 3.3 bar
